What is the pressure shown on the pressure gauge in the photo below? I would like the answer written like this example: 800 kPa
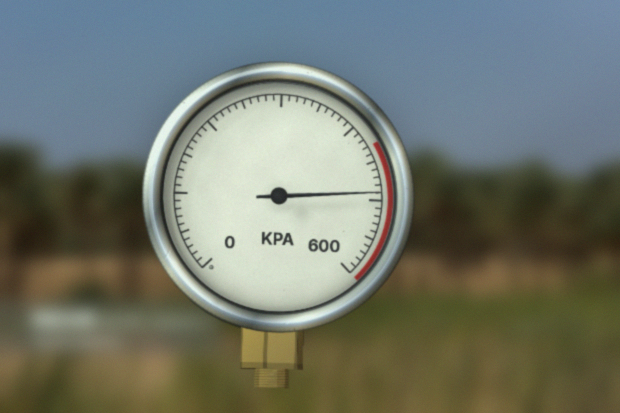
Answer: 490 kPa
